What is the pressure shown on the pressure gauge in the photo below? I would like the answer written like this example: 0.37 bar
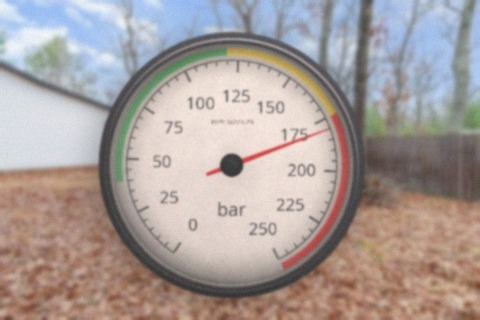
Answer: 180 bar
